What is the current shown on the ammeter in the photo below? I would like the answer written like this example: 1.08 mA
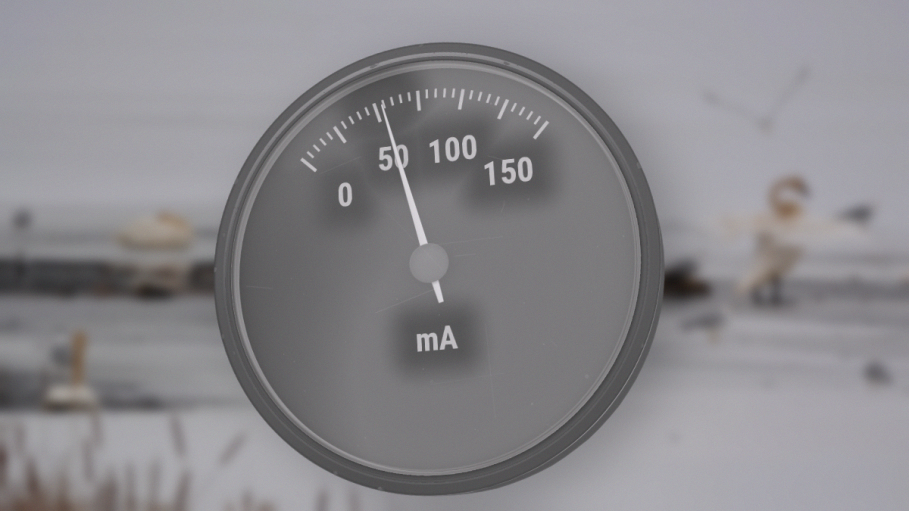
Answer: 55 mA
